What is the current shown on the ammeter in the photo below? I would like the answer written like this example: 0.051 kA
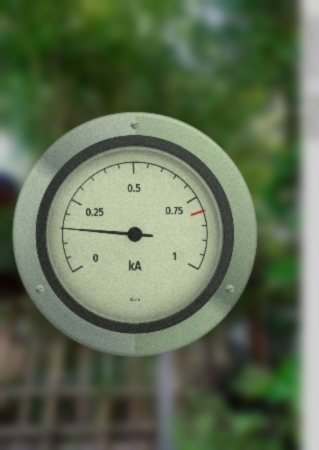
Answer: 0.15 kA
